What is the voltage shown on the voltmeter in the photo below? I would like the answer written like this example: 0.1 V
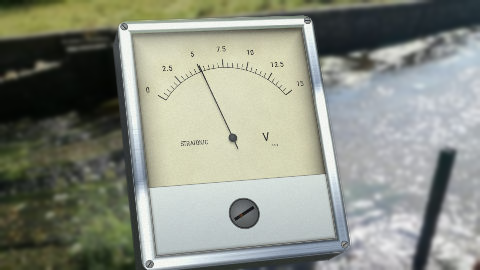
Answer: 5 V
